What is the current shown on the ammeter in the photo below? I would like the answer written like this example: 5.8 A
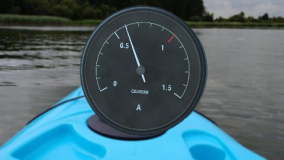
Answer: 0.6 A
